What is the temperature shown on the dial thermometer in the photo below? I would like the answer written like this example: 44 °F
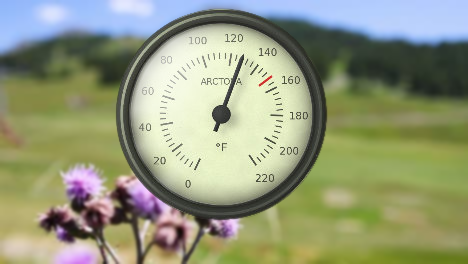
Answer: 128 °F
